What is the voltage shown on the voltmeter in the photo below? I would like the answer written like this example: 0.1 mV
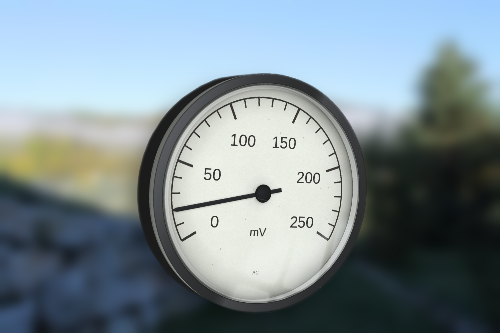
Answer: 20 mV
